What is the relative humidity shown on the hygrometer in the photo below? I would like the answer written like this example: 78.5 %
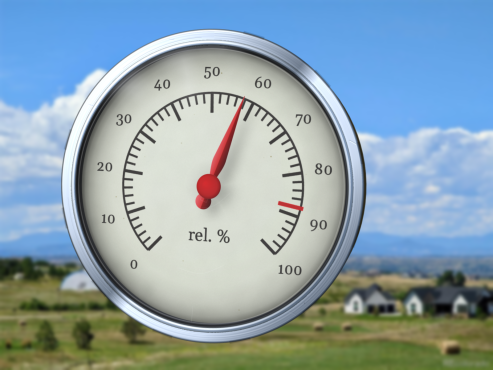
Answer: 58 %
